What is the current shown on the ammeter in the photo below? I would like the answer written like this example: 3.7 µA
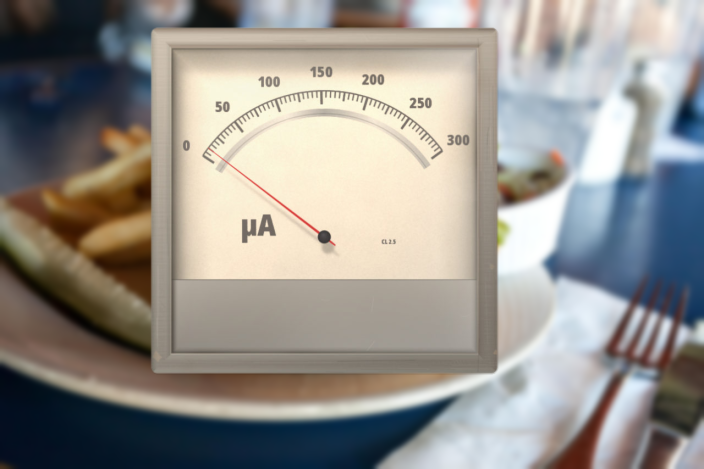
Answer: 10 µA
